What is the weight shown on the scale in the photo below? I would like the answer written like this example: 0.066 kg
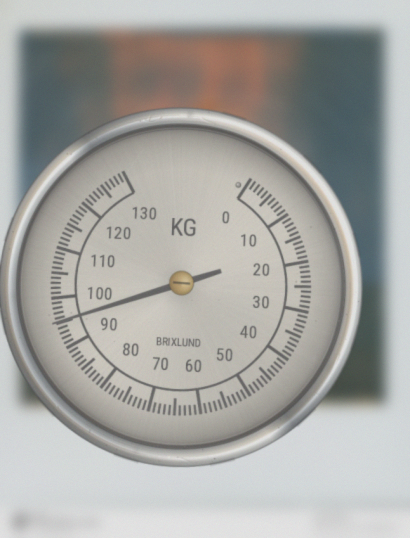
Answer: 95 kg
